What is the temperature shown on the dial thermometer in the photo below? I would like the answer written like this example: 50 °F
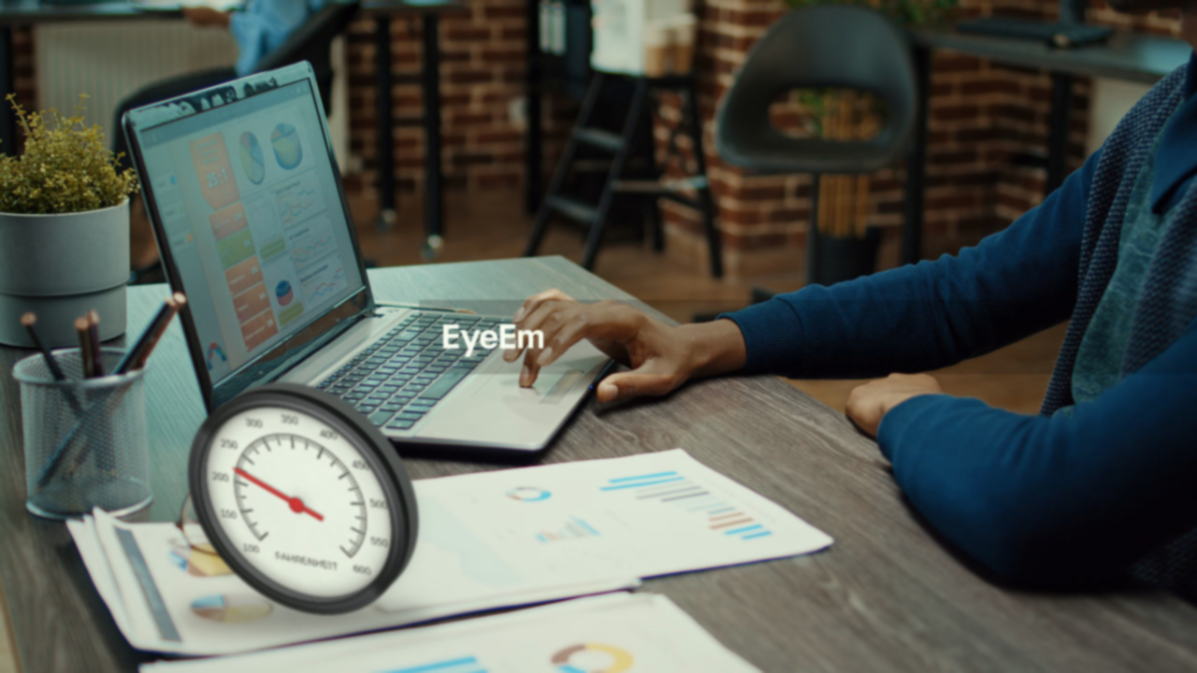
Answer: 225 °F
